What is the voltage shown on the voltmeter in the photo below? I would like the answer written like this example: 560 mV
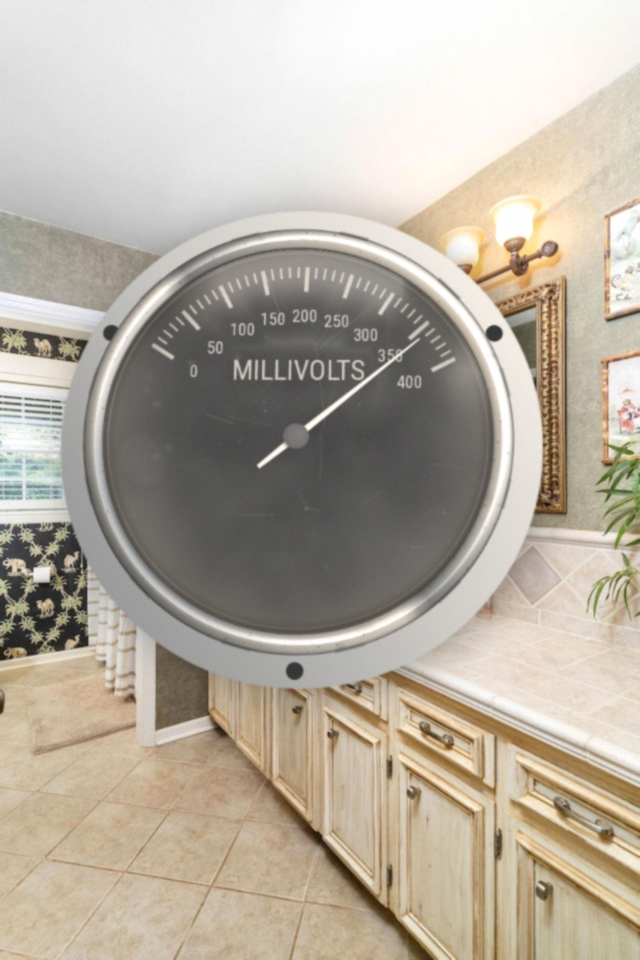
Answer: 360 mV
